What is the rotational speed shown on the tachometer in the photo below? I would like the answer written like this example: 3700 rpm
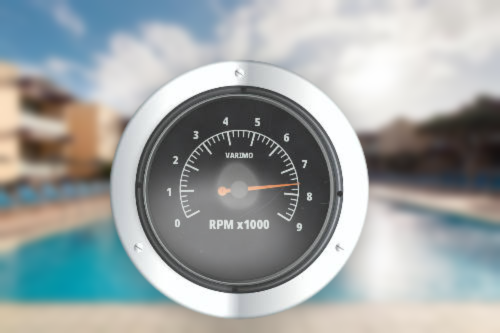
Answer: 7600 rpm
